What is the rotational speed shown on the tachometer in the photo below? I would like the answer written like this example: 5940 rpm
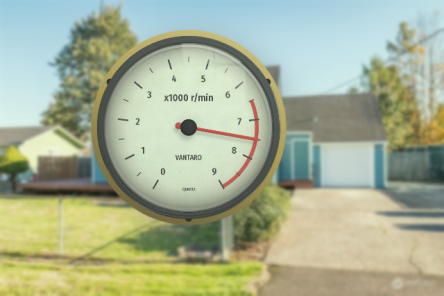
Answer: 7500 rpm
